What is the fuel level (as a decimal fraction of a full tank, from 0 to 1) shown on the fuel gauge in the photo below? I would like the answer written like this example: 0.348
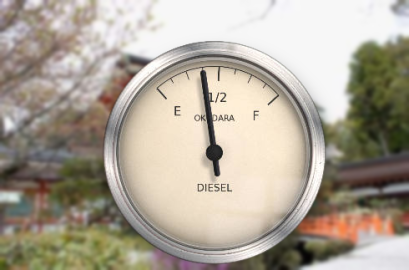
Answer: 0.375
